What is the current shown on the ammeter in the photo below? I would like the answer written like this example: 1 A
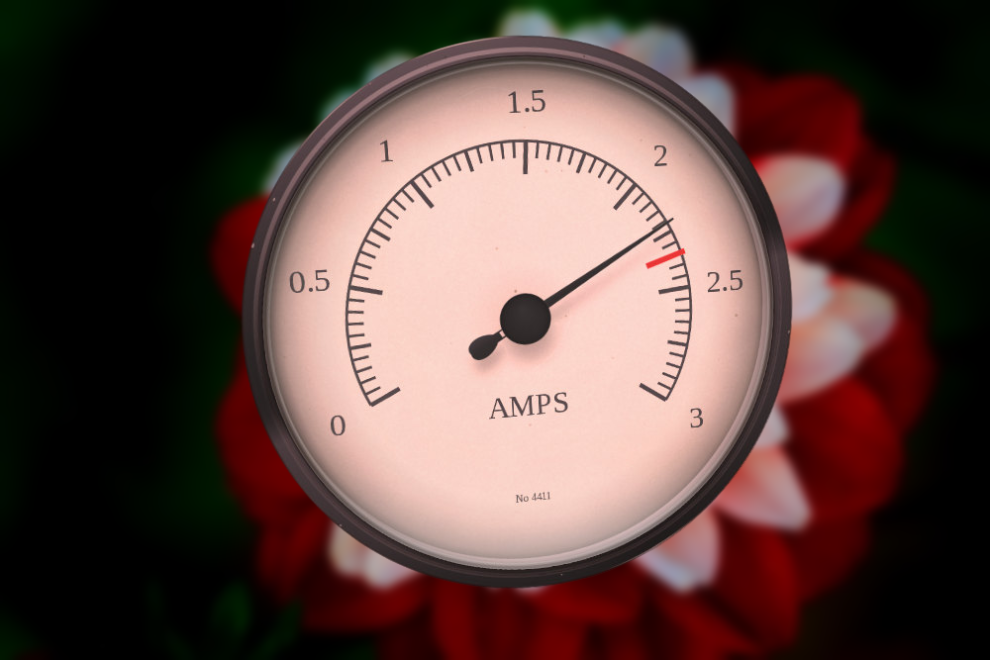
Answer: 2.2 A
